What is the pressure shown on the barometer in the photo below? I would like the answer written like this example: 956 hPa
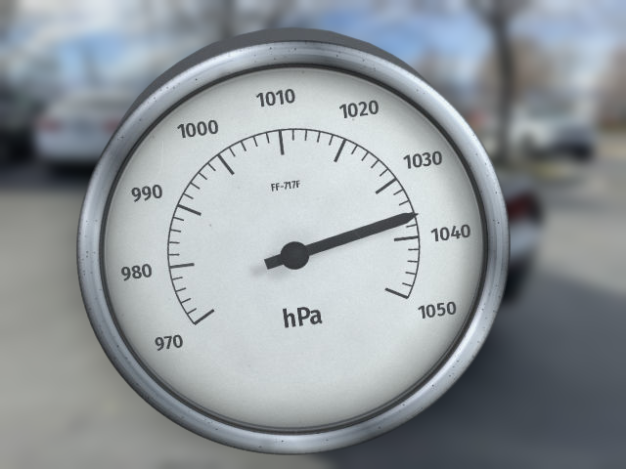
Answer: 1036 hPa
